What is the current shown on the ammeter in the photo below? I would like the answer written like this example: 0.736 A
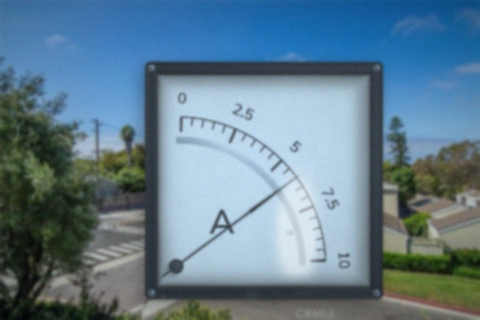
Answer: 6 A
